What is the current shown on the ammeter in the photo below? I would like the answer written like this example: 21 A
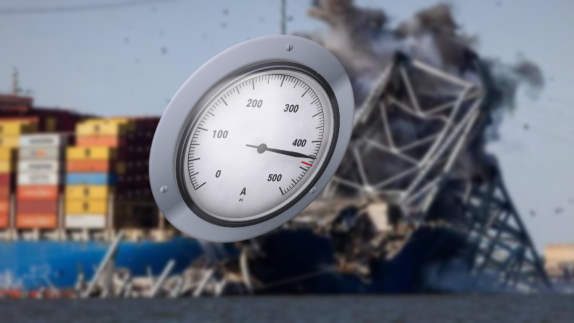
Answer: 425 A
